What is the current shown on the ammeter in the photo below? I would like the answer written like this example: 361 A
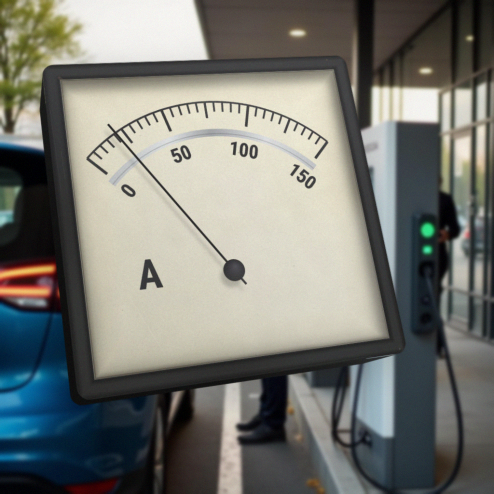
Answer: 20 A
